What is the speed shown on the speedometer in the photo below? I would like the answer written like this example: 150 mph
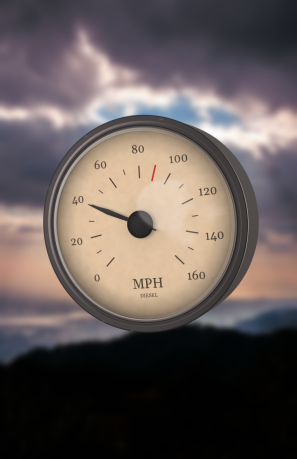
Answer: 40 mph
